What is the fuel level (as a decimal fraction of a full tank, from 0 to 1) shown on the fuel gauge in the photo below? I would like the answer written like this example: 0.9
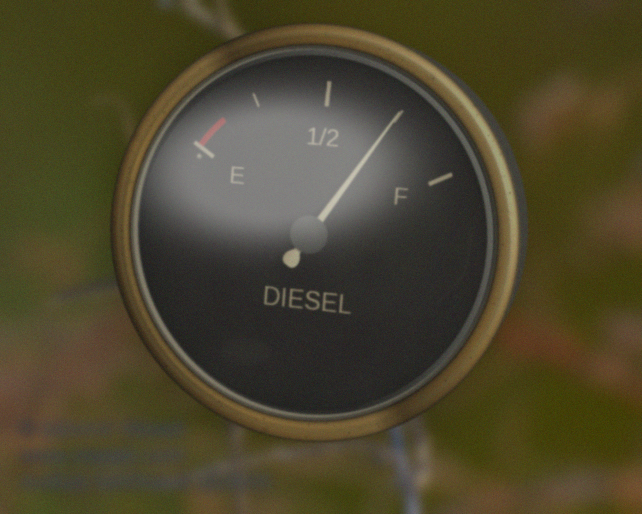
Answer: 0.75
